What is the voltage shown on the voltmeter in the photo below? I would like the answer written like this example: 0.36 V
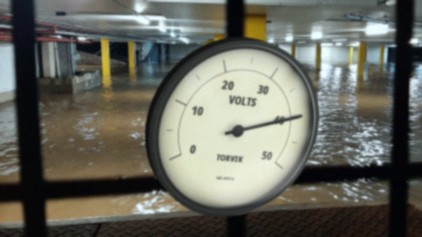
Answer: 40 V
